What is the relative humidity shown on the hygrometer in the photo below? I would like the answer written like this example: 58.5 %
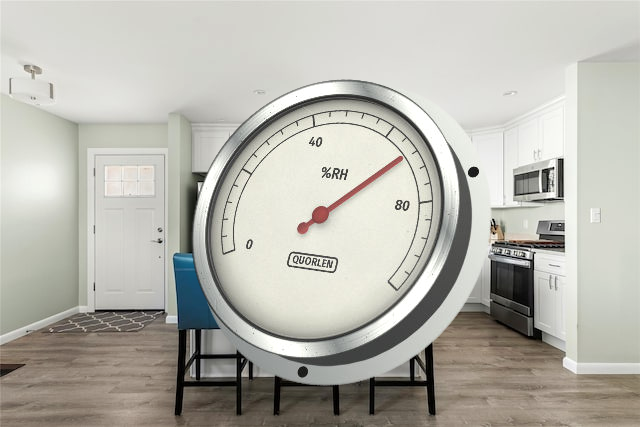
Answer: 68 %
